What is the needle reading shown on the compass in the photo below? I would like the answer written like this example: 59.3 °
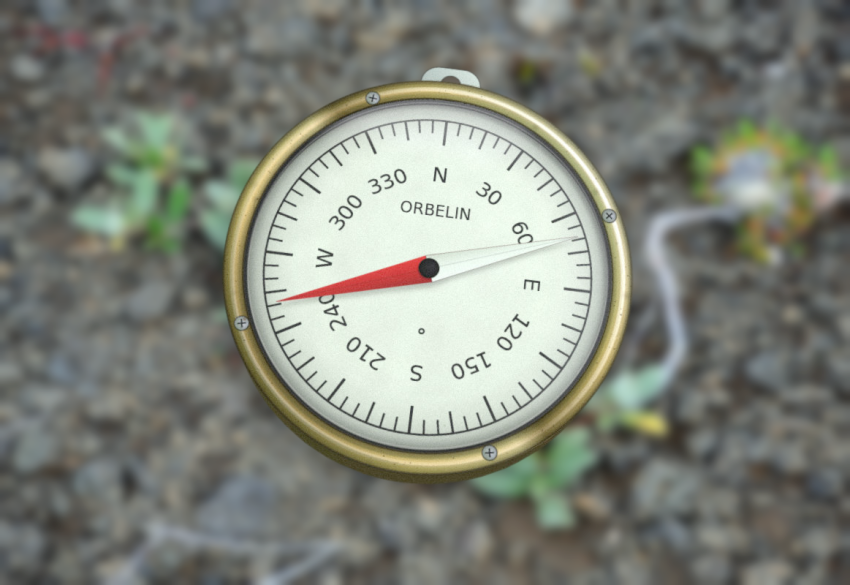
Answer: 250 °
